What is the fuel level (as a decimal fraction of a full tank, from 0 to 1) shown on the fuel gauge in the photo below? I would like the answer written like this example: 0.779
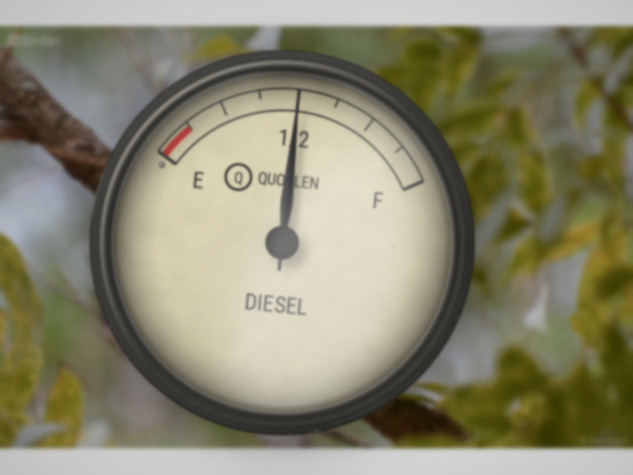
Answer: 0.5
